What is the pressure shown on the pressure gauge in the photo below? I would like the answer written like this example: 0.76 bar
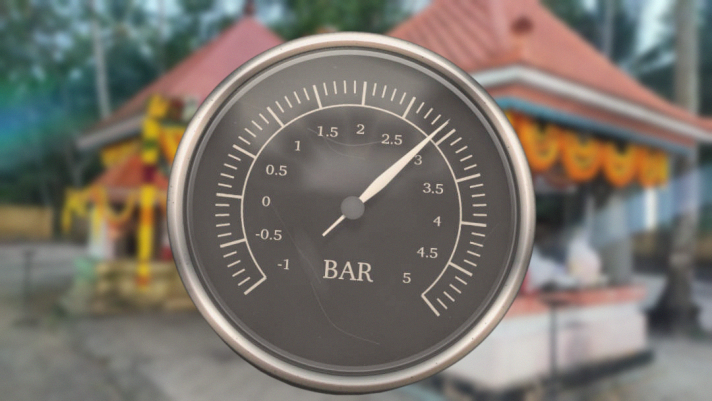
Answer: 2.9 bar
